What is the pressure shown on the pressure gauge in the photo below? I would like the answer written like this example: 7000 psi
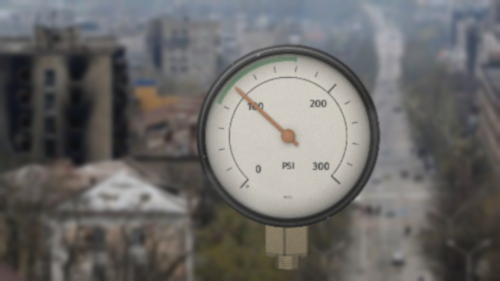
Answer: 100 psi
